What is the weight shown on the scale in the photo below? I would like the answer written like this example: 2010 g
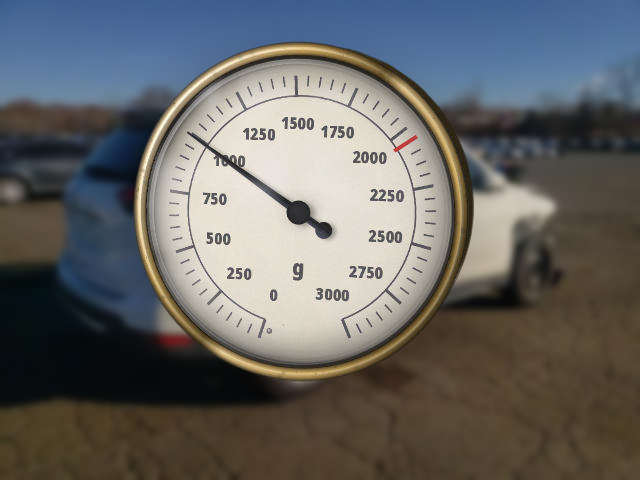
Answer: 1000 g
